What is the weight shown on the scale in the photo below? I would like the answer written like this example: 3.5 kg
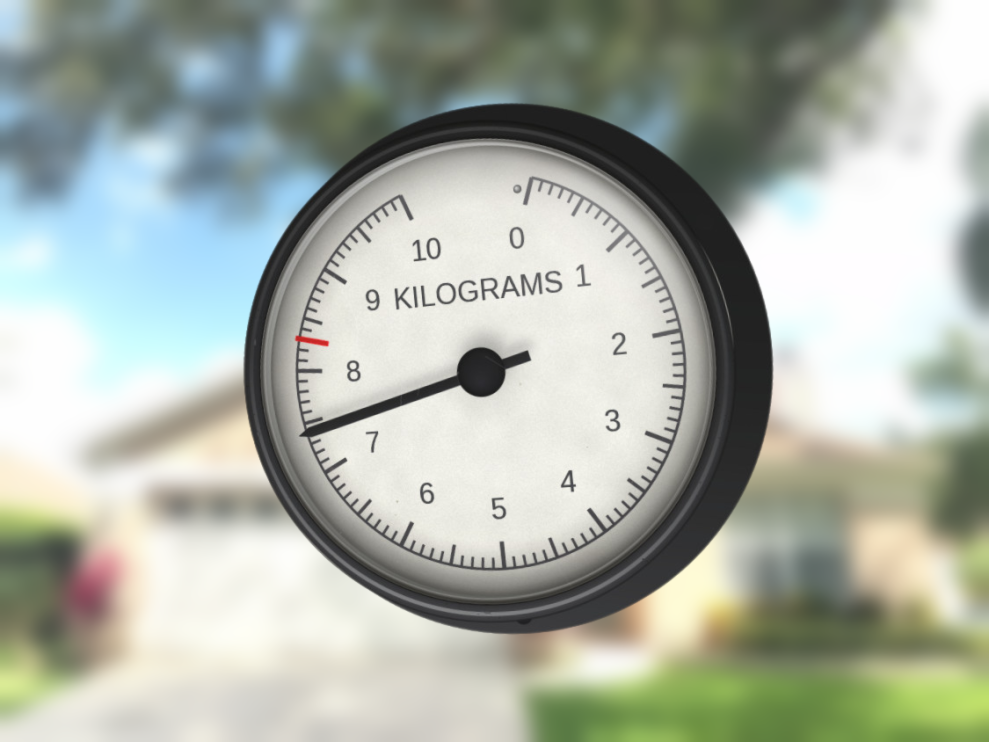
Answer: 7.4 kg
